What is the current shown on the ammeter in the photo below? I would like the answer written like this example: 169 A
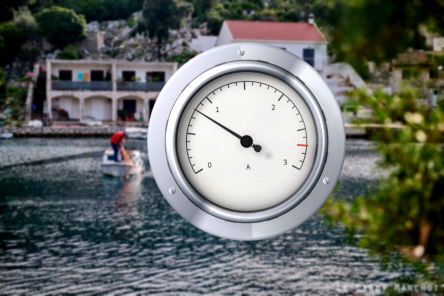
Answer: 0.8 A
